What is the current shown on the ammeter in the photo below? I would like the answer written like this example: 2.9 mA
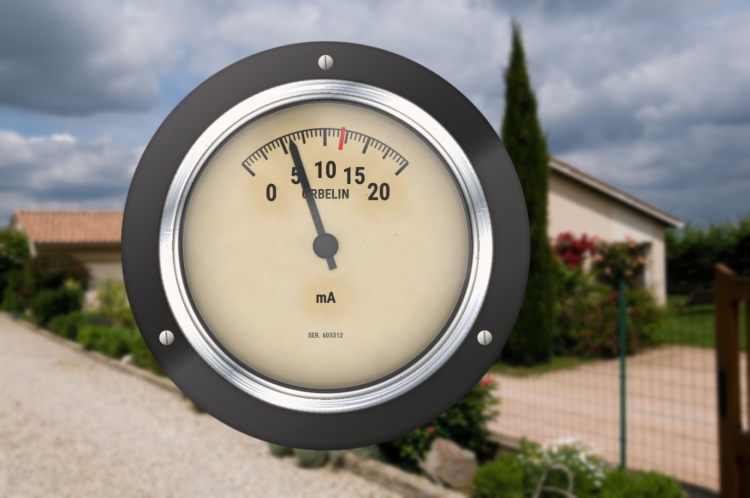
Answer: 6 mA
